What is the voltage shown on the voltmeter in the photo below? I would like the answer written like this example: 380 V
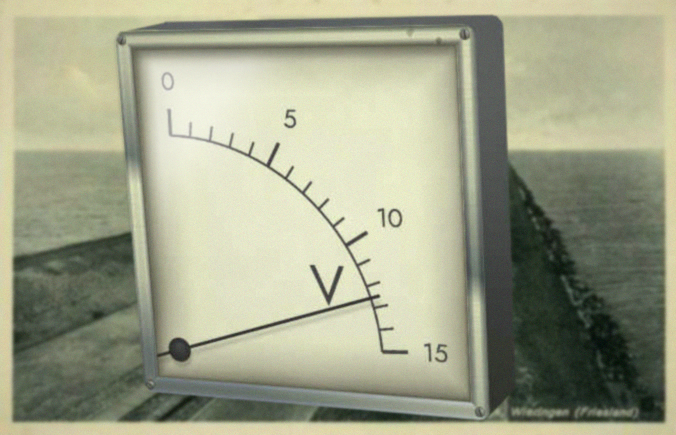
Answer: 12.5 V
